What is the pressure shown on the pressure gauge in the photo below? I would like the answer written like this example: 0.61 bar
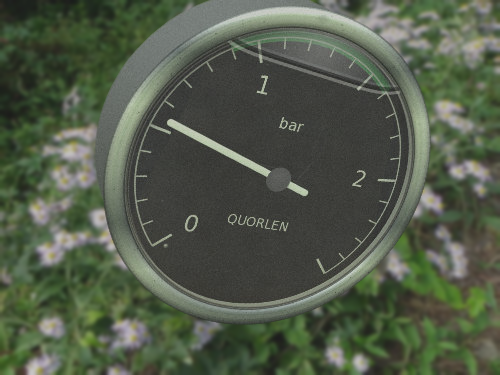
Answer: 0.55 bar
